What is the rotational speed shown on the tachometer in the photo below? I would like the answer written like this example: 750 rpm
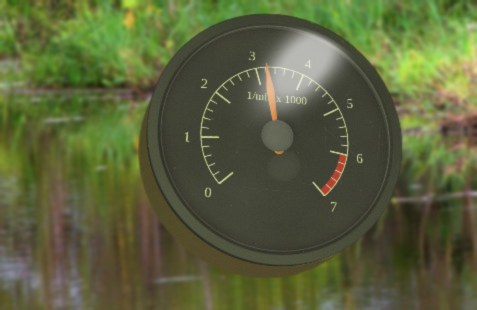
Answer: 3200 rpm
